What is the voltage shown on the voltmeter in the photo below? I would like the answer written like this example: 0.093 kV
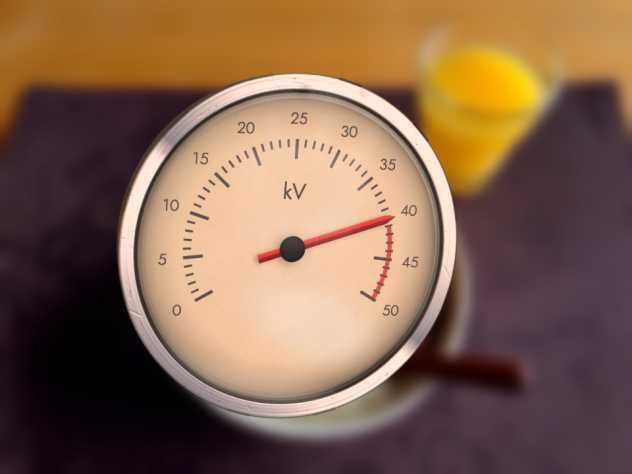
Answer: 40 kV
